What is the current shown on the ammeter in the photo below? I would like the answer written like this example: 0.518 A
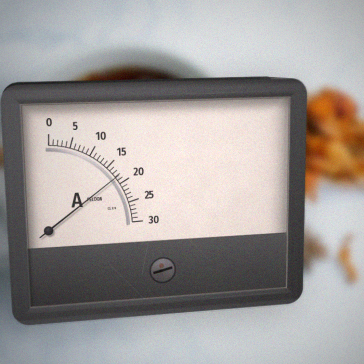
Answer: 18 A
